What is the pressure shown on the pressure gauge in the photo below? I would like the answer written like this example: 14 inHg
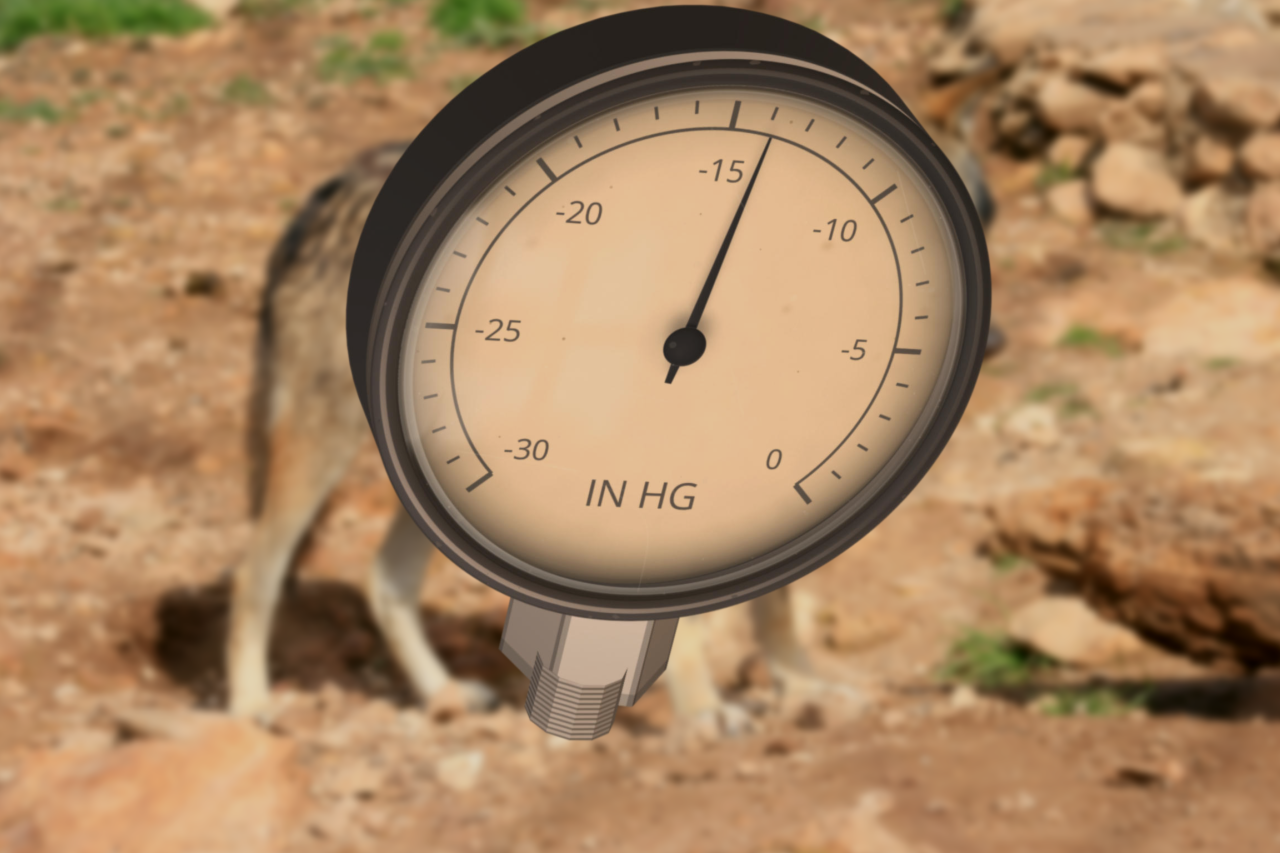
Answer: -14 inHg
